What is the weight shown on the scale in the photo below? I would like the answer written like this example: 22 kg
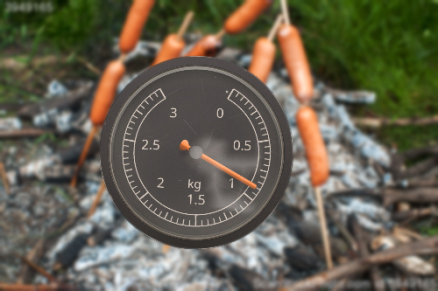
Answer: 0.9 kg
